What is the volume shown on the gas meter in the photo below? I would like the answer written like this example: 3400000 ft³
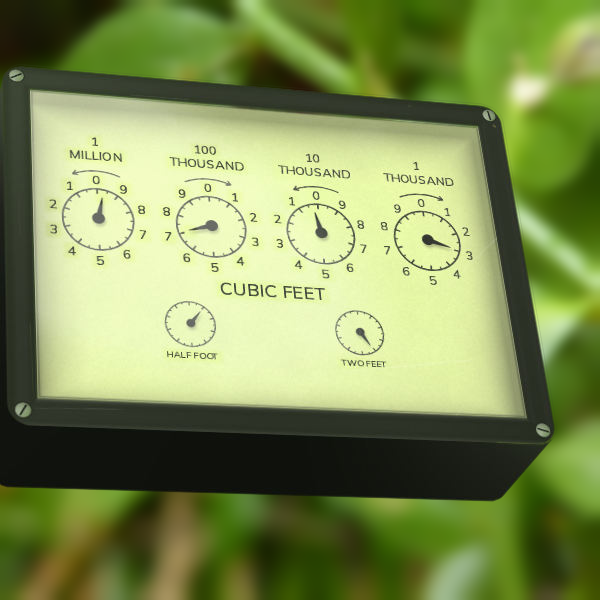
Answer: 970300 ft³
